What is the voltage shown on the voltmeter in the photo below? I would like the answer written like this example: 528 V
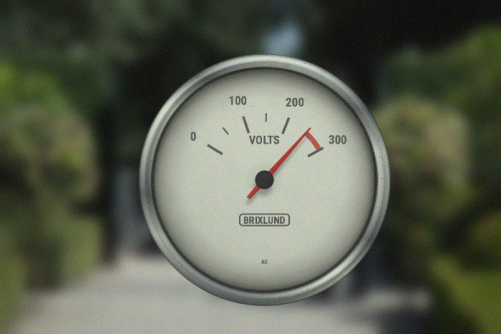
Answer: 250 V
